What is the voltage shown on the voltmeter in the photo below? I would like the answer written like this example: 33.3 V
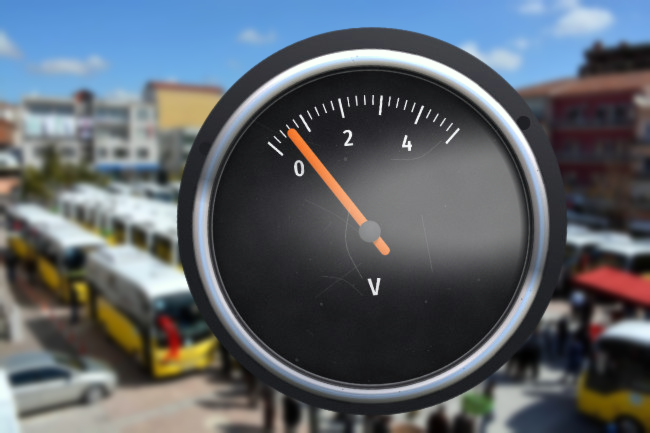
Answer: 0.6 V
